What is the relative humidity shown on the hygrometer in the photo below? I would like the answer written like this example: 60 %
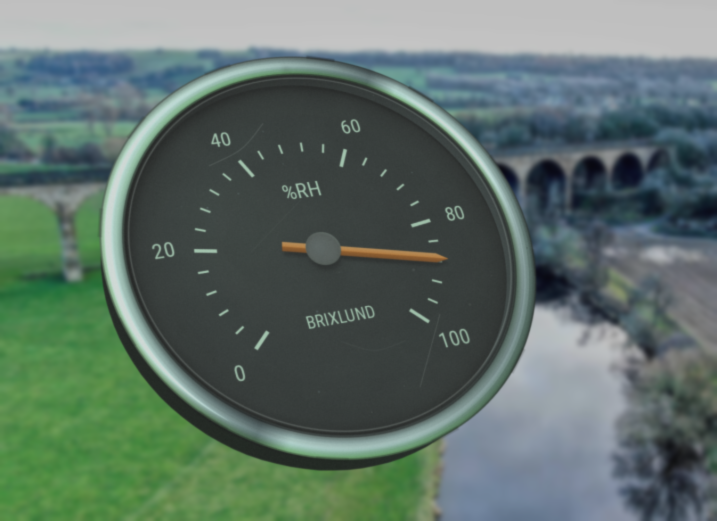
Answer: 88 %
